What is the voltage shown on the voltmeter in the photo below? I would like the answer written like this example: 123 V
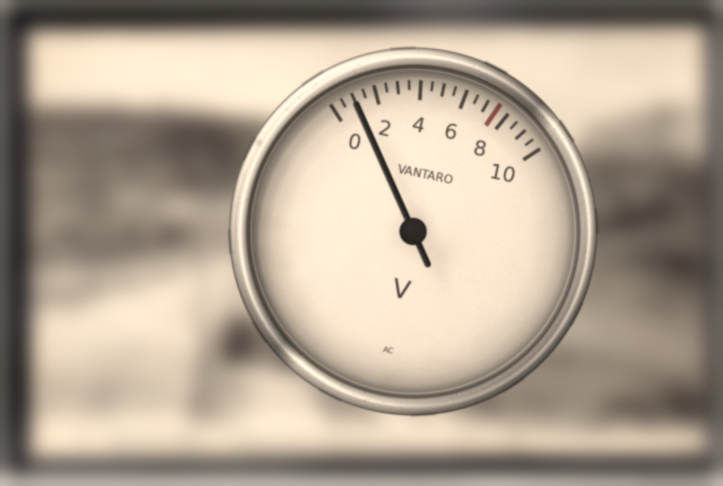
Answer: 1 V
